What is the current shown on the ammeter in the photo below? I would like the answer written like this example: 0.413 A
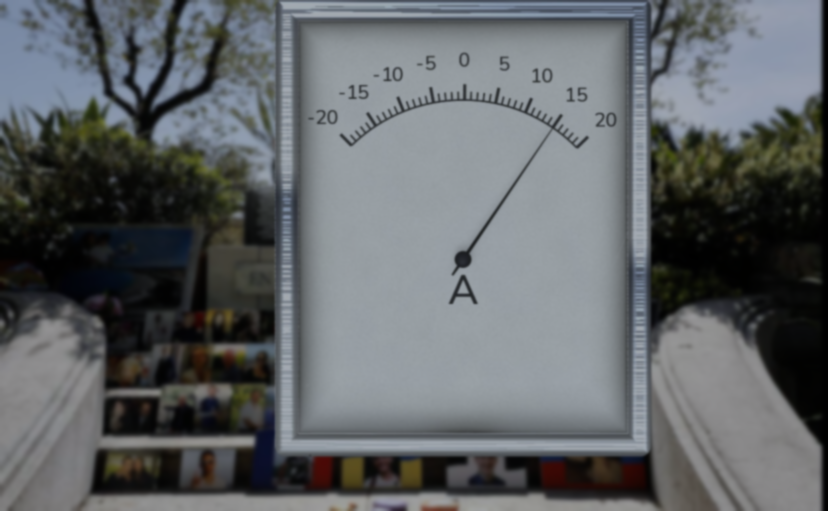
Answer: 15 A
